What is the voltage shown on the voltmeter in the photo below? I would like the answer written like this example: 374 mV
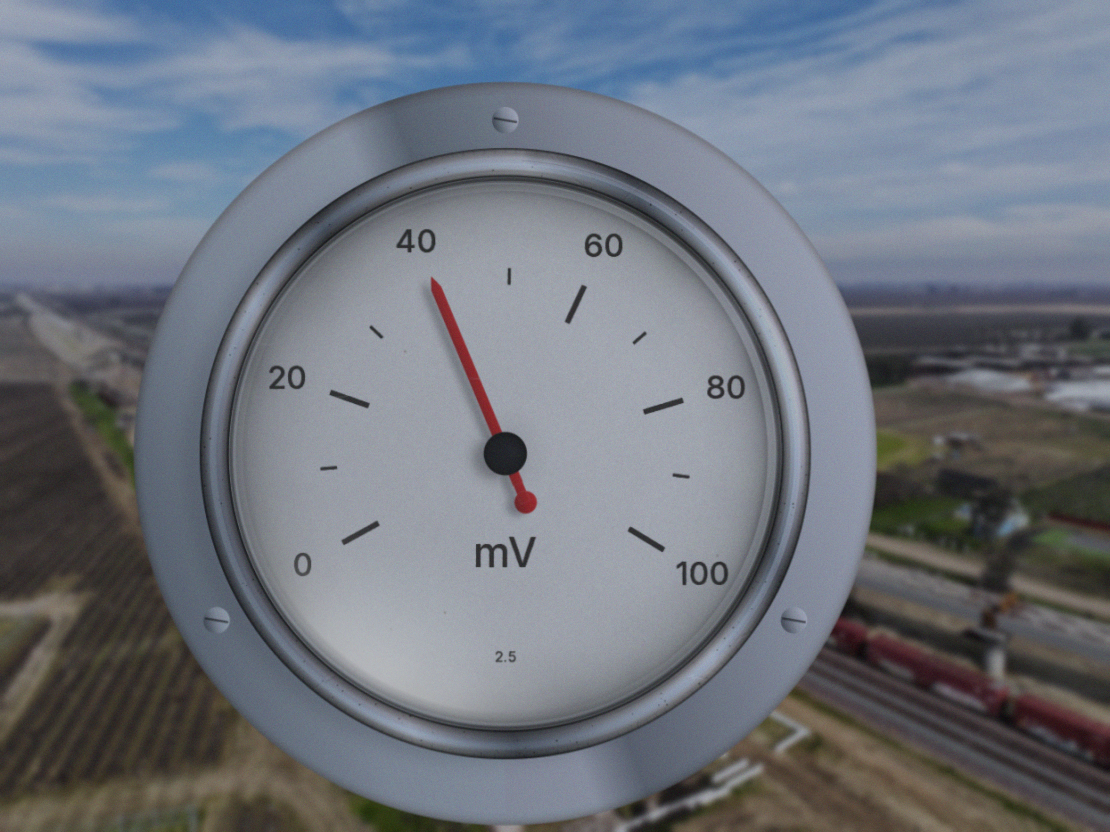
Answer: 40 mV
